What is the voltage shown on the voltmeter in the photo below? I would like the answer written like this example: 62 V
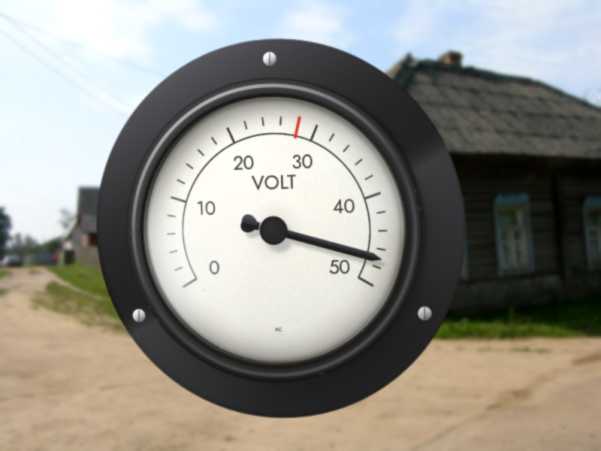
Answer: 47 V
